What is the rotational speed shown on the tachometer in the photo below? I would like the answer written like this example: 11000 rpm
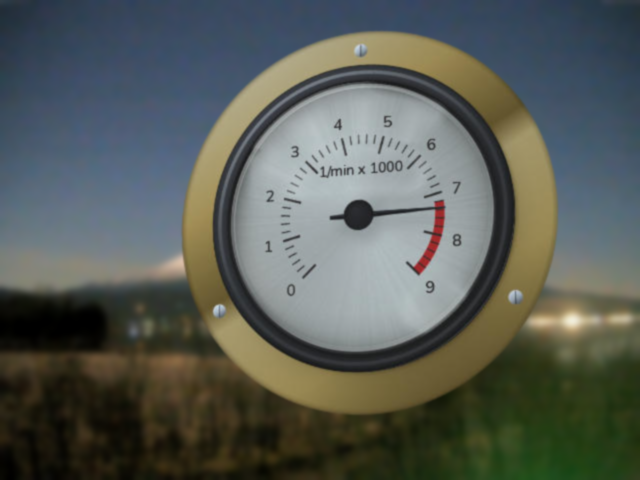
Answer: 7400 rpm
